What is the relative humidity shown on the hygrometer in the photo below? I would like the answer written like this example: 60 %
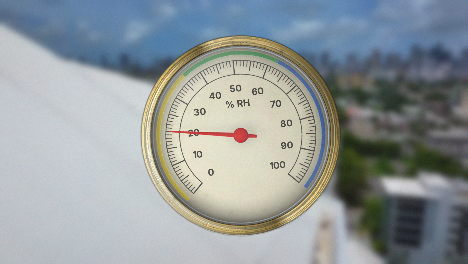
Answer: 20 %
